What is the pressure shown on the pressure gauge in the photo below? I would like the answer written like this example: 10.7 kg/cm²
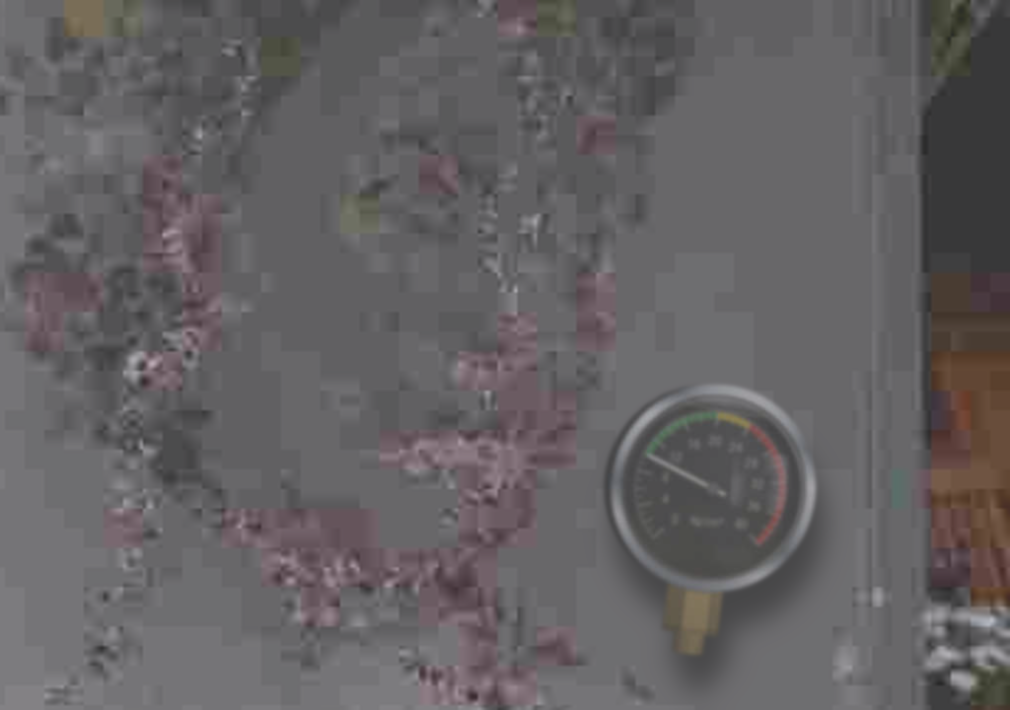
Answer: 10 kg/cm²
